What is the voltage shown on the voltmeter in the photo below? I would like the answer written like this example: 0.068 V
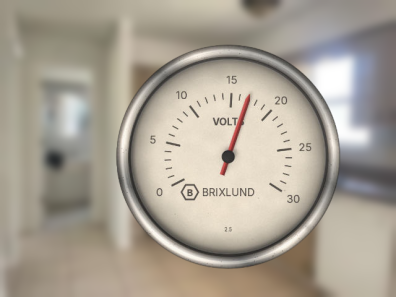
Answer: 17 V
